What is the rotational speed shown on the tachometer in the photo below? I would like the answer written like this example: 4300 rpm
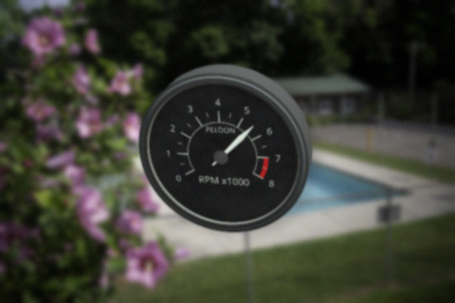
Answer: 5500 rpm
